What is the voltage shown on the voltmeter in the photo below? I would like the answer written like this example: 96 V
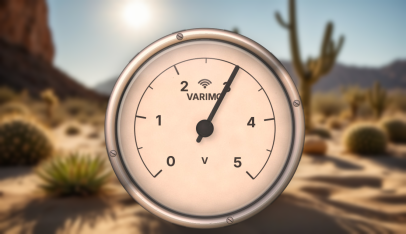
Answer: 3 V
